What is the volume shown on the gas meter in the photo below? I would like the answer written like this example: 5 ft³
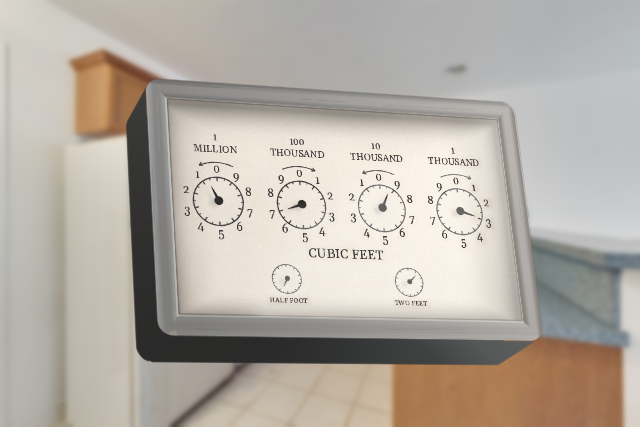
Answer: 69300 ft³
